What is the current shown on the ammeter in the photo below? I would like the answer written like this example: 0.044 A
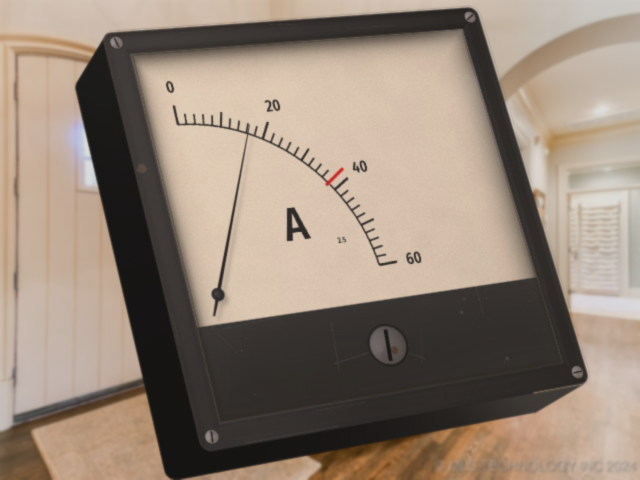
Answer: 16 A
